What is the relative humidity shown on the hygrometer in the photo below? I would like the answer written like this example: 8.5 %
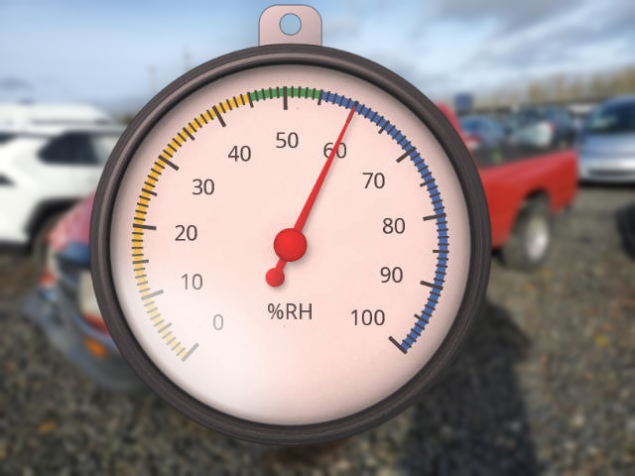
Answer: 60 %
